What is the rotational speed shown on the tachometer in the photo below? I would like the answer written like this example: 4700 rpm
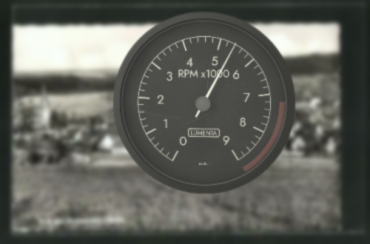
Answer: 5400 rpm
